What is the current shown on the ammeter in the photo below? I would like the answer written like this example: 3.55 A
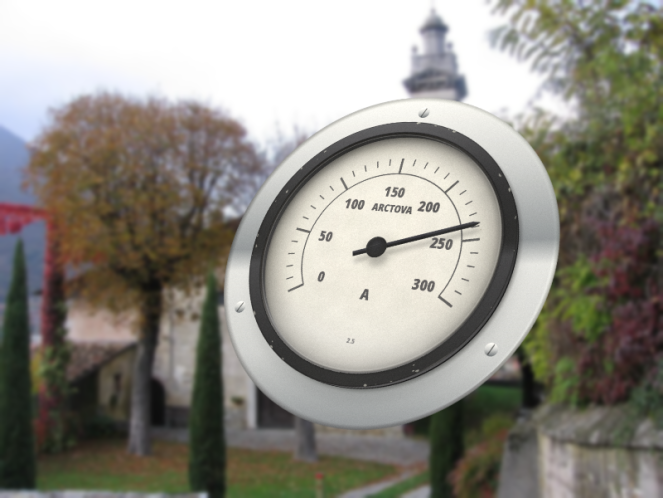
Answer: 240 A
